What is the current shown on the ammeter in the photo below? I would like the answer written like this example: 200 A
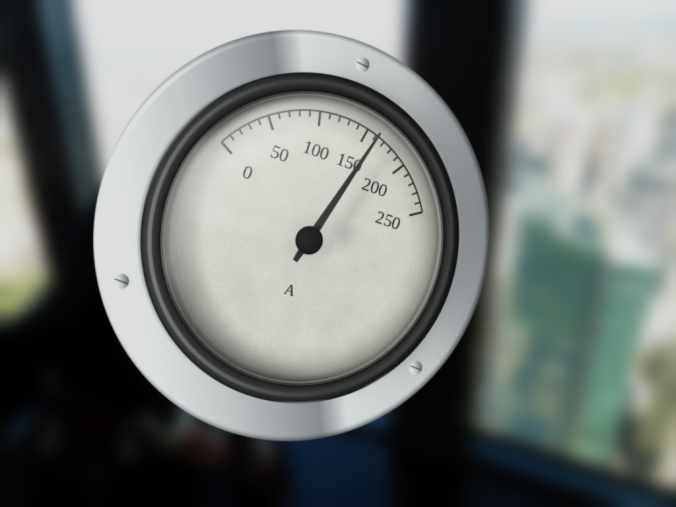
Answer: 160 A
